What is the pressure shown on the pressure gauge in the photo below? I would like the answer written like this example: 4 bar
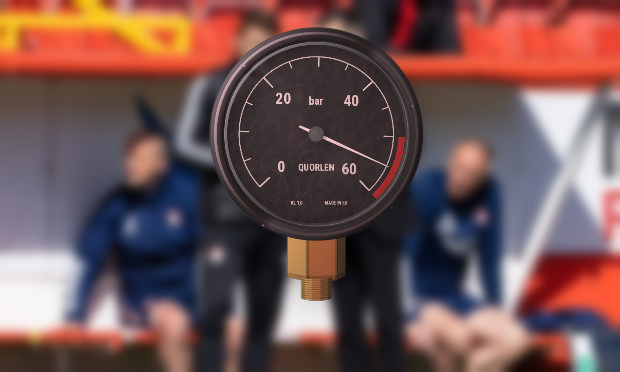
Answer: 55 bar
